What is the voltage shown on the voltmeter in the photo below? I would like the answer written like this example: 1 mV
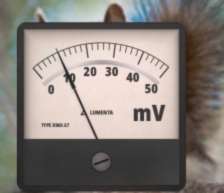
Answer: 10 mV
